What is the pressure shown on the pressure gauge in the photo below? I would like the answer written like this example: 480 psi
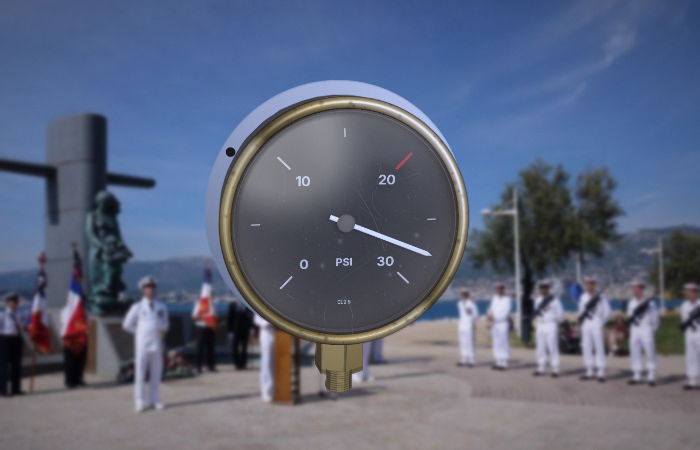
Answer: 27.5 psi
